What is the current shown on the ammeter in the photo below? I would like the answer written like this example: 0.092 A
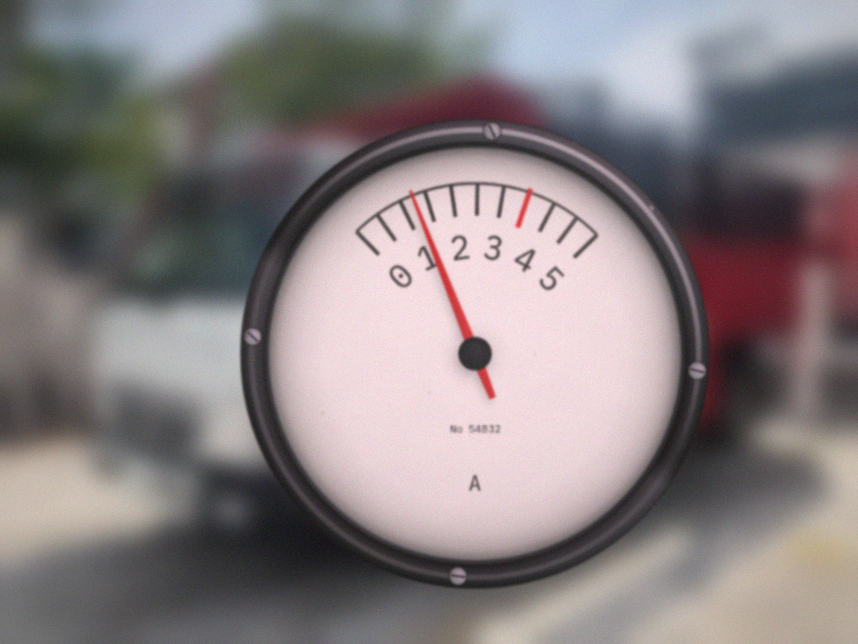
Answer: 1.25 A
